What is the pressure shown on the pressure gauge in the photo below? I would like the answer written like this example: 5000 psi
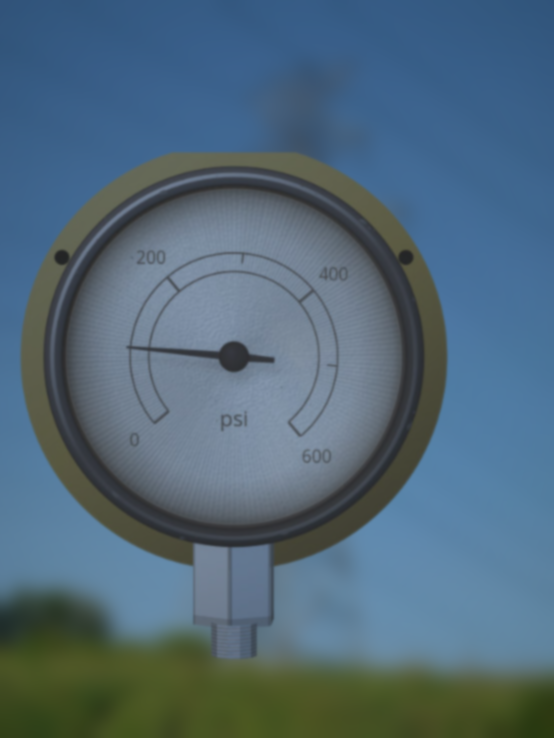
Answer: 100 psi
